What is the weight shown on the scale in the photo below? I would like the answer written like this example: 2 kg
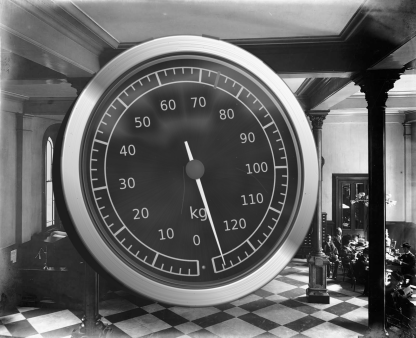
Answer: 128 kg
